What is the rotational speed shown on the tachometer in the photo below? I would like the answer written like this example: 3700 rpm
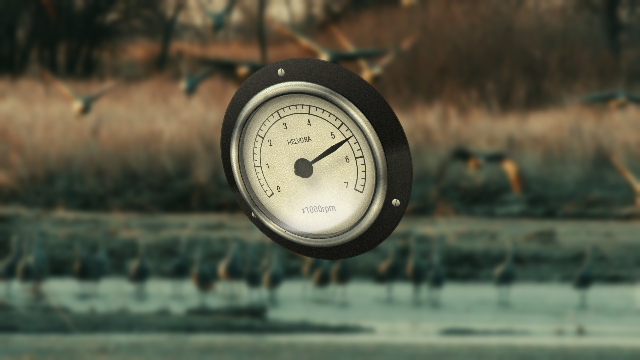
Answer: 5400 rpm
